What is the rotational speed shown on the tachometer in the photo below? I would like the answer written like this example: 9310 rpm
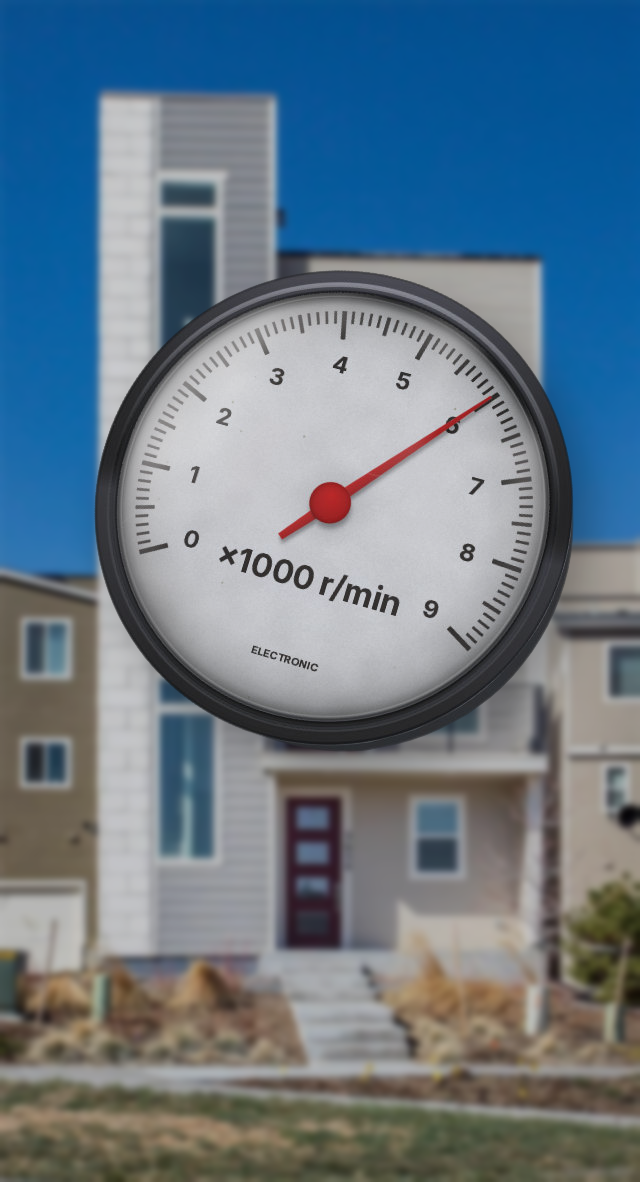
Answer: 6000 rpm
